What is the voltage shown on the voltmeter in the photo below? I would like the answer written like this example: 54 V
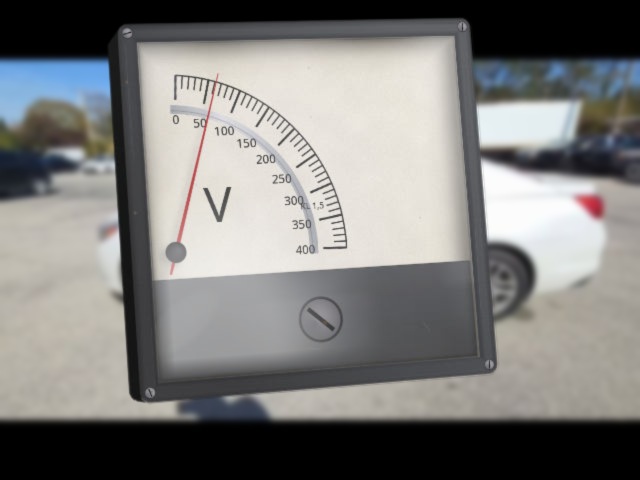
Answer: 60 V
